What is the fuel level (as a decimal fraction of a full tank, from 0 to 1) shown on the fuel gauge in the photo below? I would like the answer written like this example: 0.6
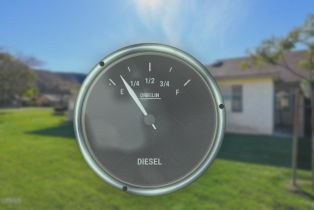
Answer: 0.125
